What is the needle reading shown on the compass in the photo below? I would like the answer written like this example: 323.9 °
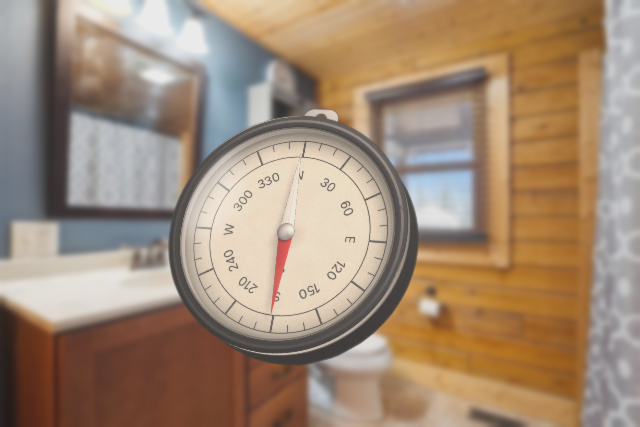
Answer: 180 °
